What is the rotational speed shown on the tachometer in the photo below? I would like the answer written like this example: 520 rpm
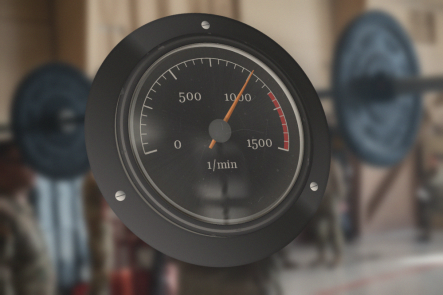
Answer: 1000 rpm
